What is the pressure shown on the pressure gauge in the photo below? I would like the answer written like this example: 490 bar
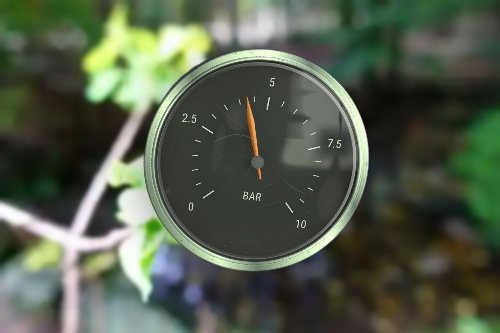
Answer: 4.25 bar
